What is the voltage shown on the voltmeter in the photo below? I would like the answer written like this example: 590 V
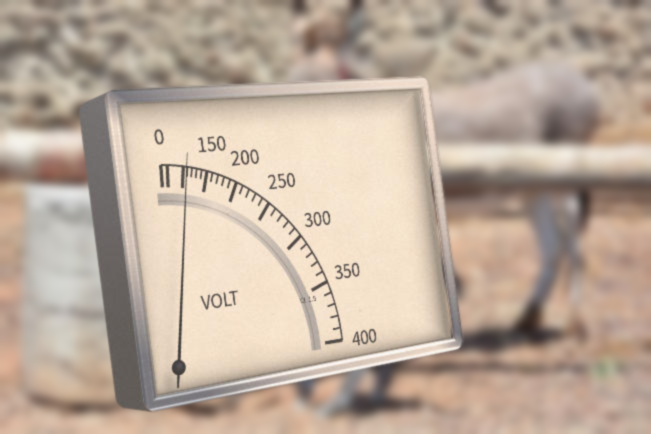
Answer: 100 V
